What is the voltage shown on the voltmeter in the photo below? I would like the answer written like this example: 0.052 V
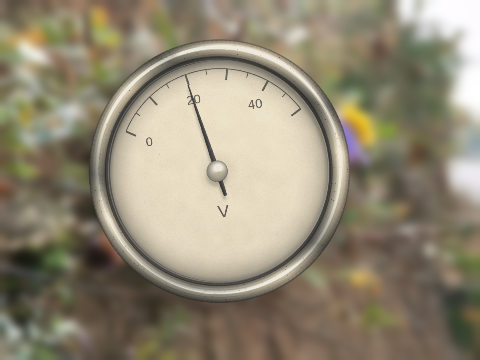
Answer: 20 V
